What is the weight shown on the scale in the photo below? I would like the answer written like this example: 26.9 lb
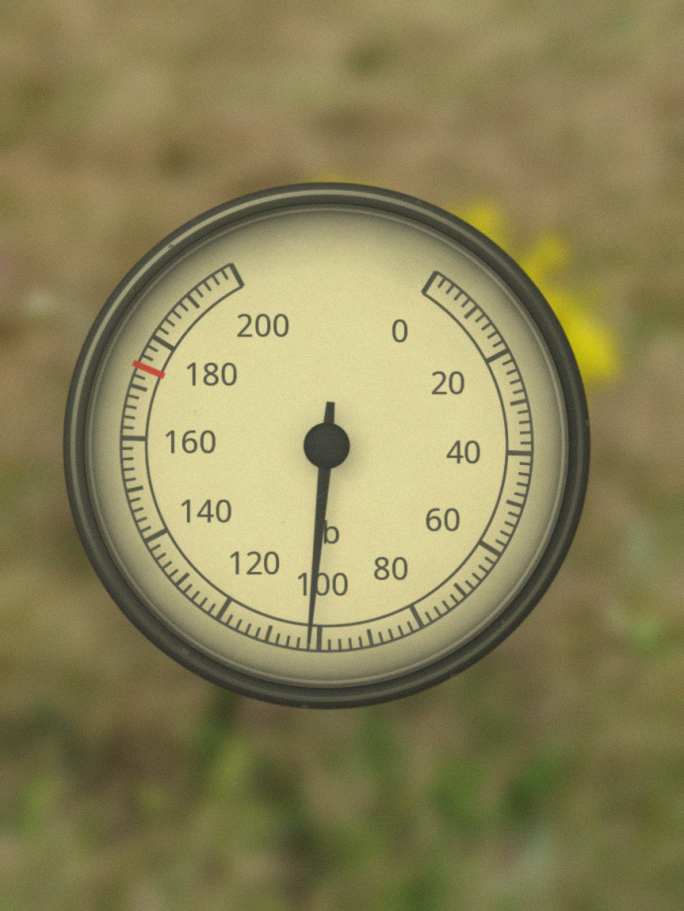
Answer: 102 lb
